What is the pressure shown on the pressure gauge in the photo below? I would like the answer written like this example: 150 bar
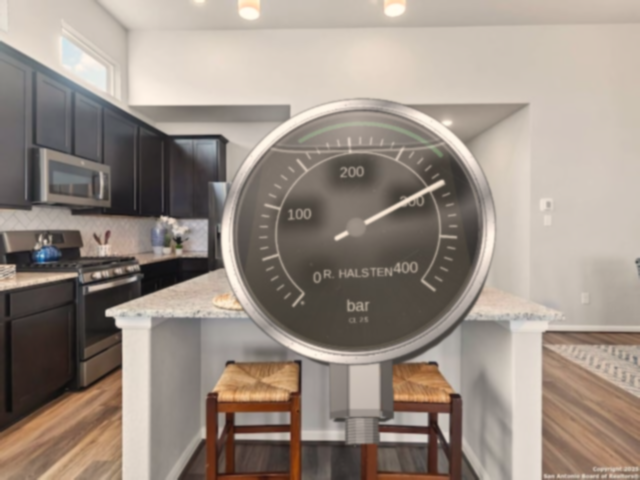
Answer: 300 bar
